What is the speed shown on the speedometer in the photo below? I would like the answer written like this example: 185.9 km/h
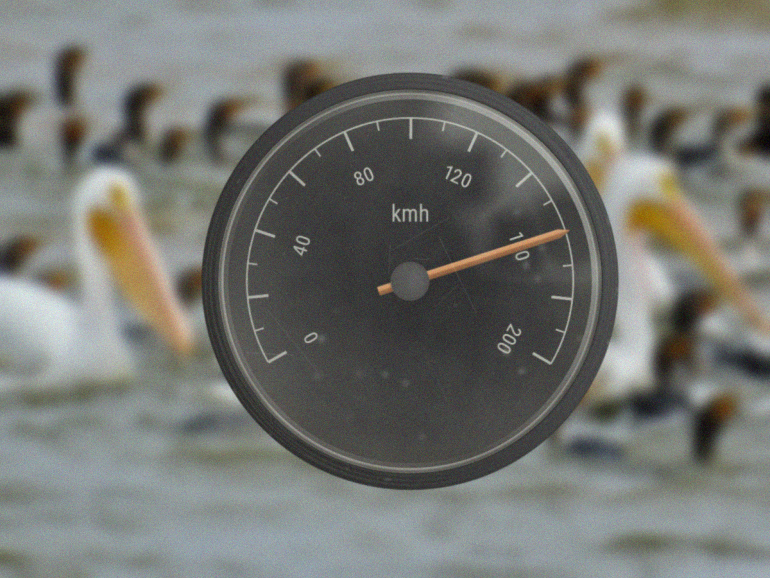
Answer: 160 km/h
